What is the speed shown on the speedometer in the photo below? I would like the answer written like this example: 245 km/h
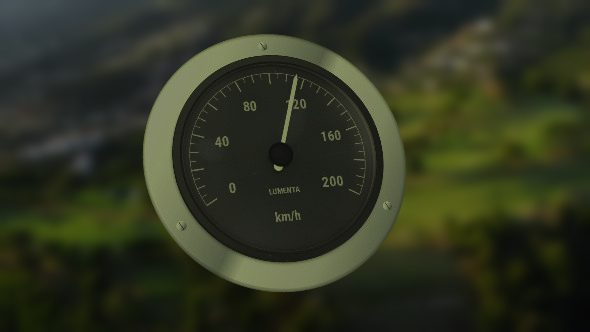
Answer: 115 km/h
